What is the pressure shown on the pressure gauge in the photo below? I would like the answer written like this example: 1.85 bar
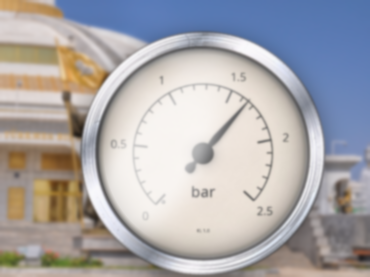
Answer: 1.65 bar
